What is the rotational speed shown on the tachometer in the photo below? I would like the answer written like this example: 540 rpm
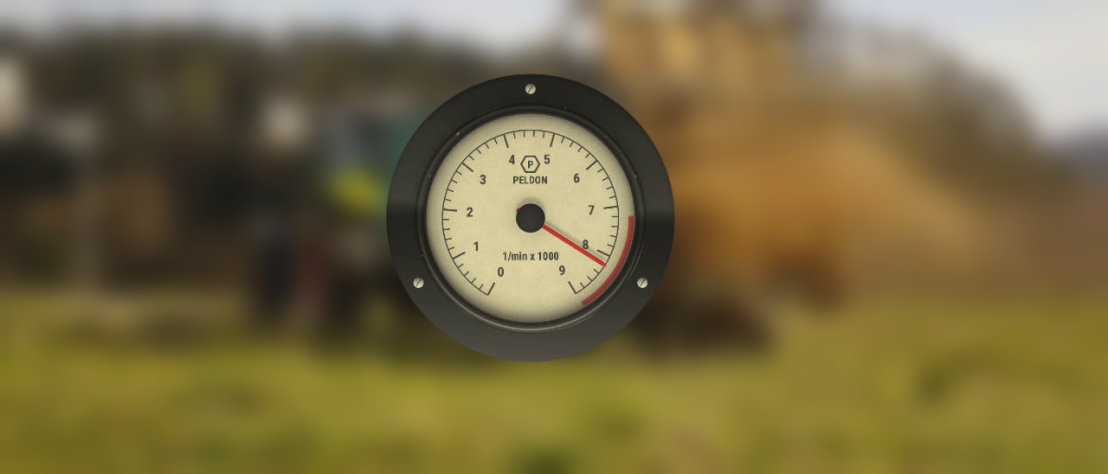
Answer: 8200 rpm
